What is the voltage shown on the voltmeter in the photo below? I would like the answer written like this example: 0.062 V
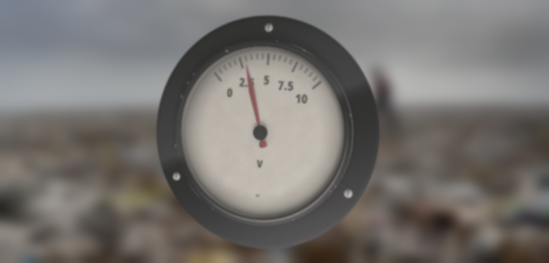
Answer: 3 V
